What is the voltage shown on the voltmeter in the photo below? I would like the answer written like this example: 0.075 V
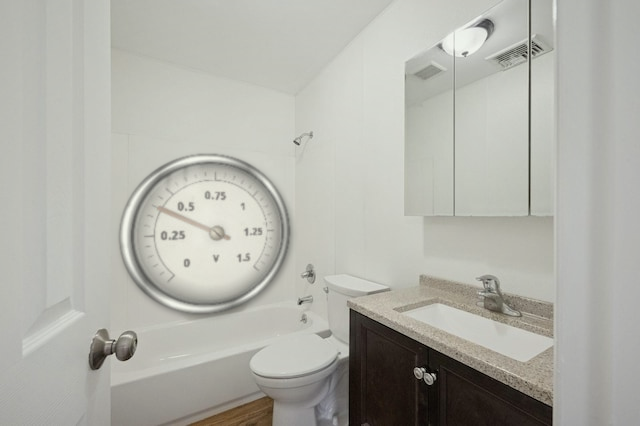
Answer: 0.4 V
